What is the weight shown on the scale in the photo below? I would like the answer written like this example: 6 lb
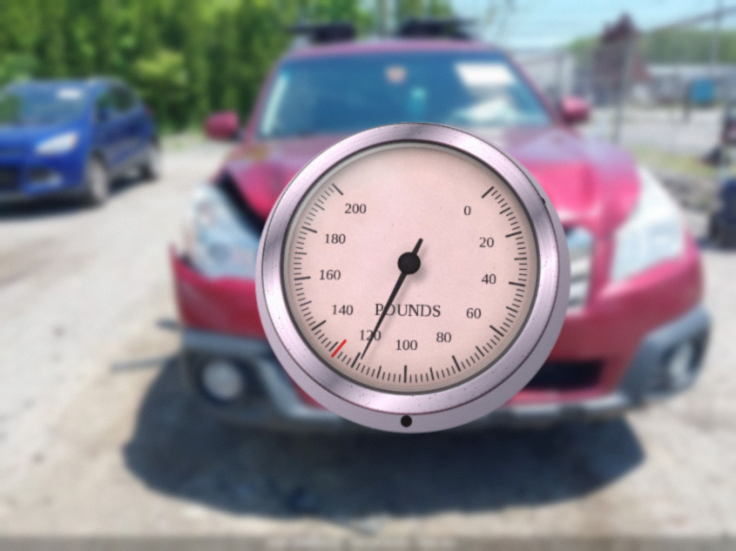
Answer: 118 lb
